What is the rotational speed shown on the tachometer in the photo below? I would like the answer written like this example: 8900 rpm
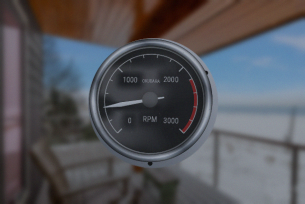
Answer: 400 rpm
